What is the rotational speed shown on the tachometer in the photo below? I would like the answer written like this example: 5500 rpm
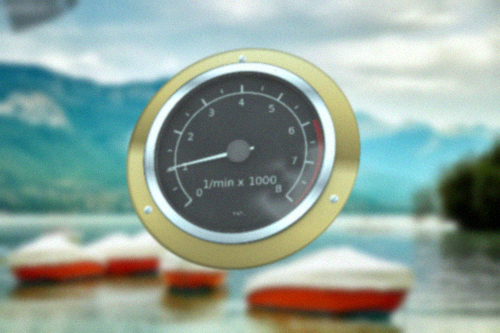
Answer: 1000 rpm
